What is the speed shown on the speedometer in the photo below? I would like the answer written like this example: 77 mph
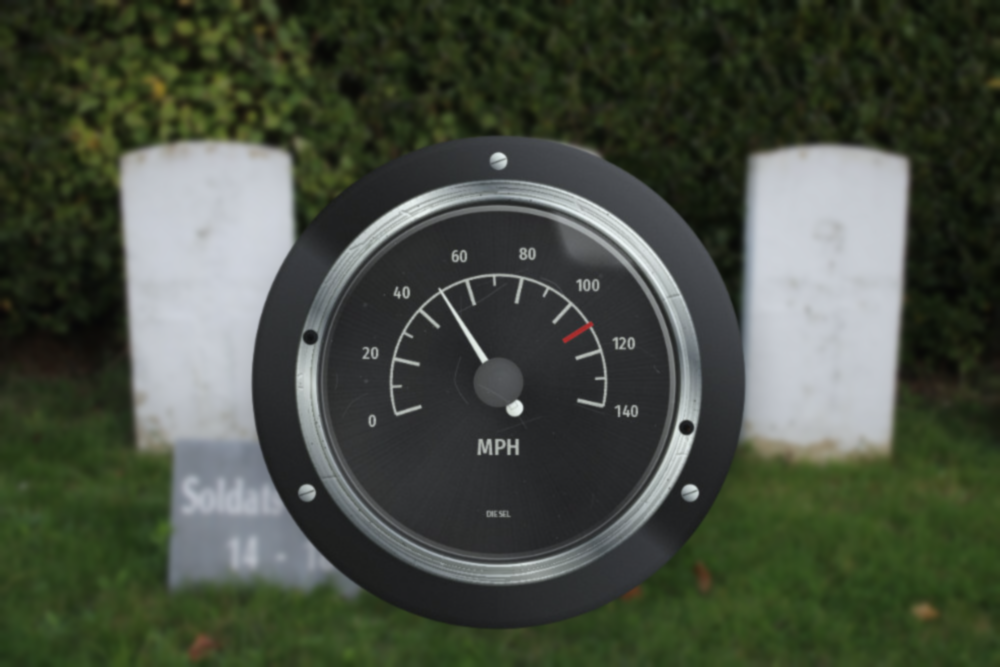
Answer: 50 mph
